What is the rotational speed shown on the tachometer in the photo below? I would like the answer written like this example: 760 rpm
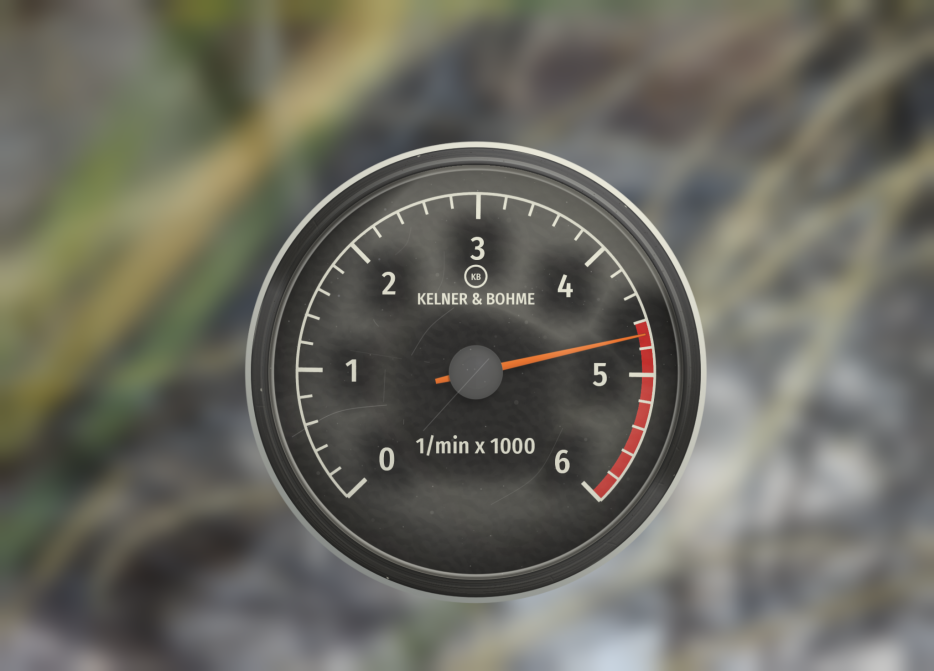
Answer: 4700 rpm
